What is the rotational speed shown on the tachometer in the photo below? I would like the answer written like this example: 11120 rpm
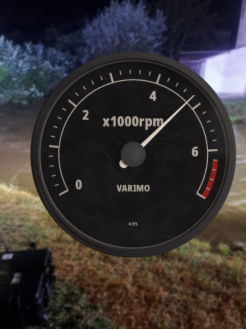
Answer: 4800 rpm
